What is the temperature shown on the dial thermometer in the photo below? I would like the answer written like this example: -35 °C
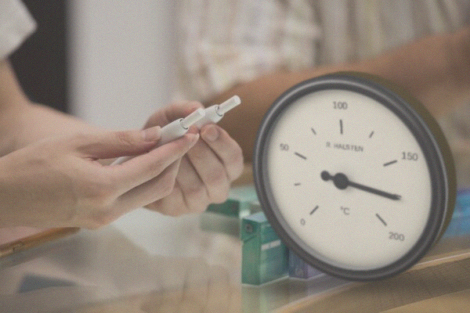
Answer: 175 °C
